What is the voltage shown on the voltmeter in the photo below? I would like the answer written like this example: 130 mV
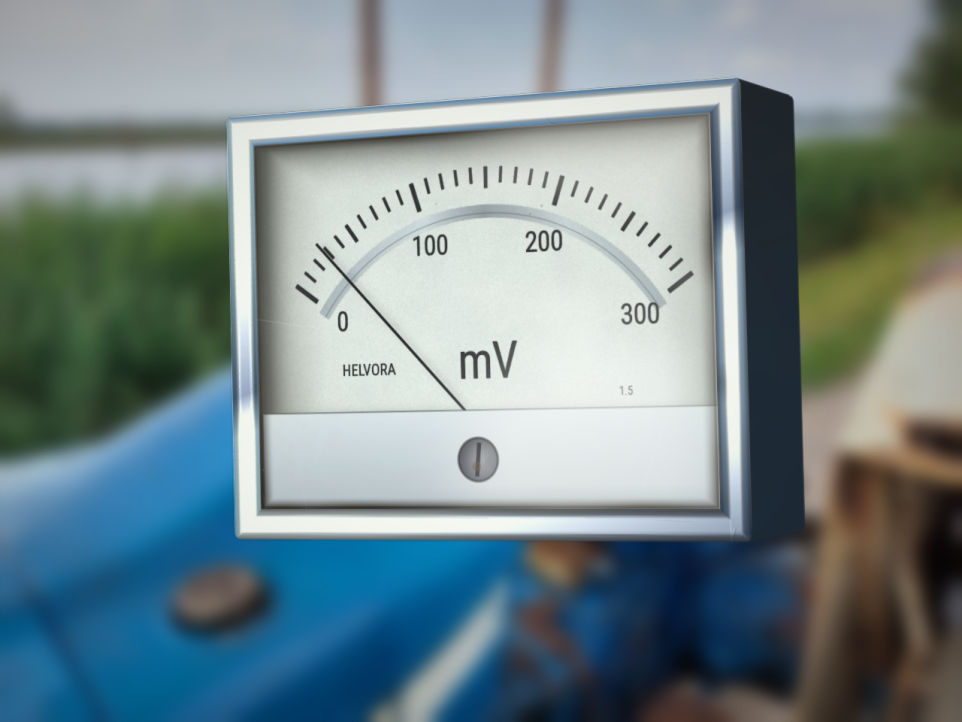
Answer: 30 mV
